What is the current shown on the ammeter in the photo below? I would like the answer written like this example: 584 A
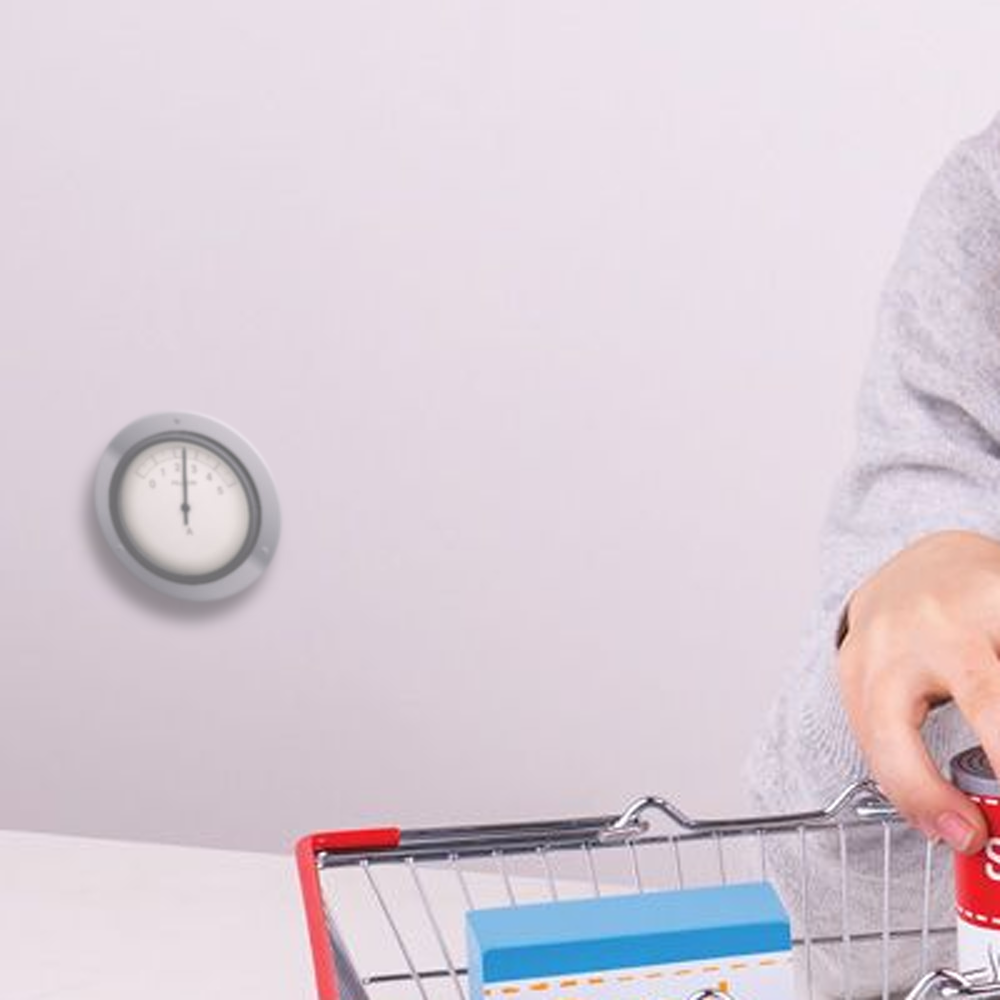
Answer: 2.5 A
